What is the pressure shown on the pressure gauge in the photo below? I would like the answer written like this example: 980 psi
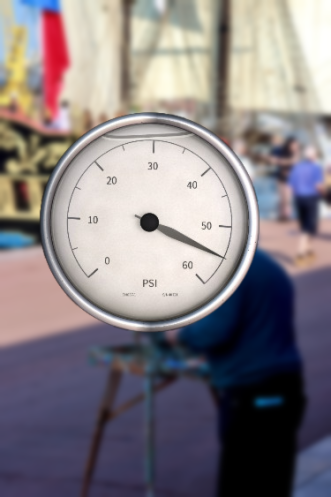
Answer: 55 psi
